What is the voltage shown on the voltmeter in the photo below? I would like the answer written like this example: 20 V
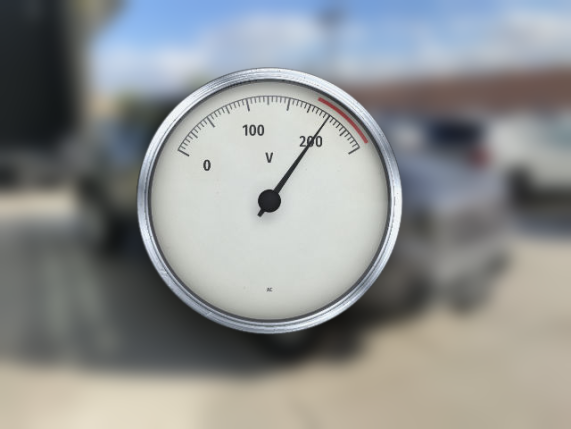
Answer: 200 V
